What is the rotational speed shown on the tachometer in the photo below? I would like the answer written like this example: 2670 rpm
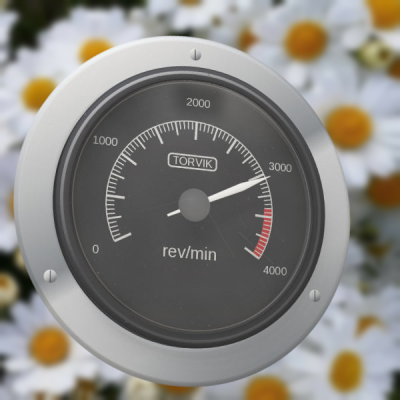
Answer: 3050 rpm
